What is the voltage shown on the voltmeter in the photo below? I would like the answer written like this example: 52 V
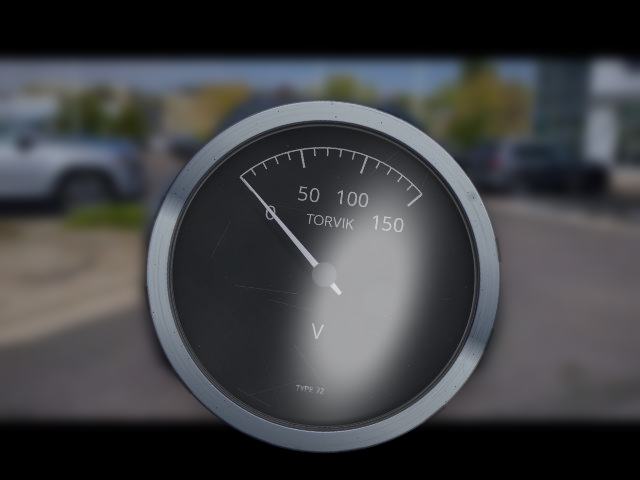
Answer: 0 V
